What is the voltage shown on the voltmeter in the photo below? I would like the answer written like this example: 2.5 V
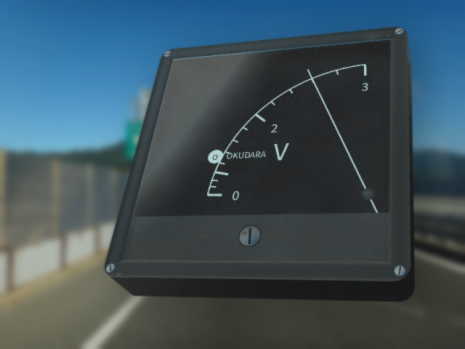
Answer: 2.6 V
